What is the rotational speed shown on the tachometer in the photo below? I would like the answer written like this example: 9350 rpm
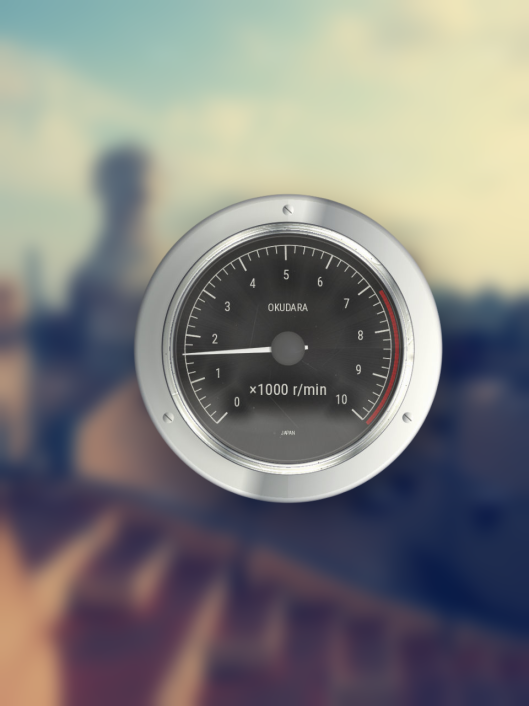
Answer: 1600 rpm
